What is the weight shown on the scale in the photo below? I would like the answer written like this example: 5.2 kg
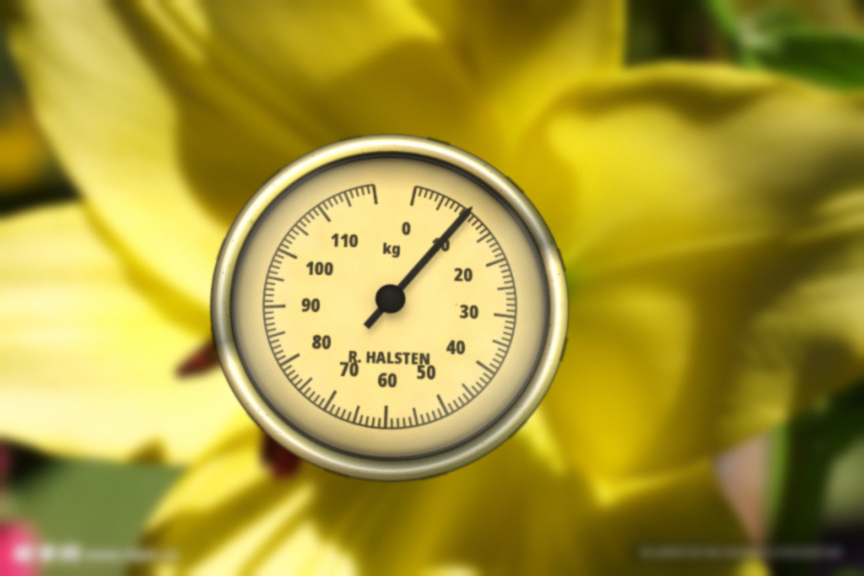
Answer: 10 kg
